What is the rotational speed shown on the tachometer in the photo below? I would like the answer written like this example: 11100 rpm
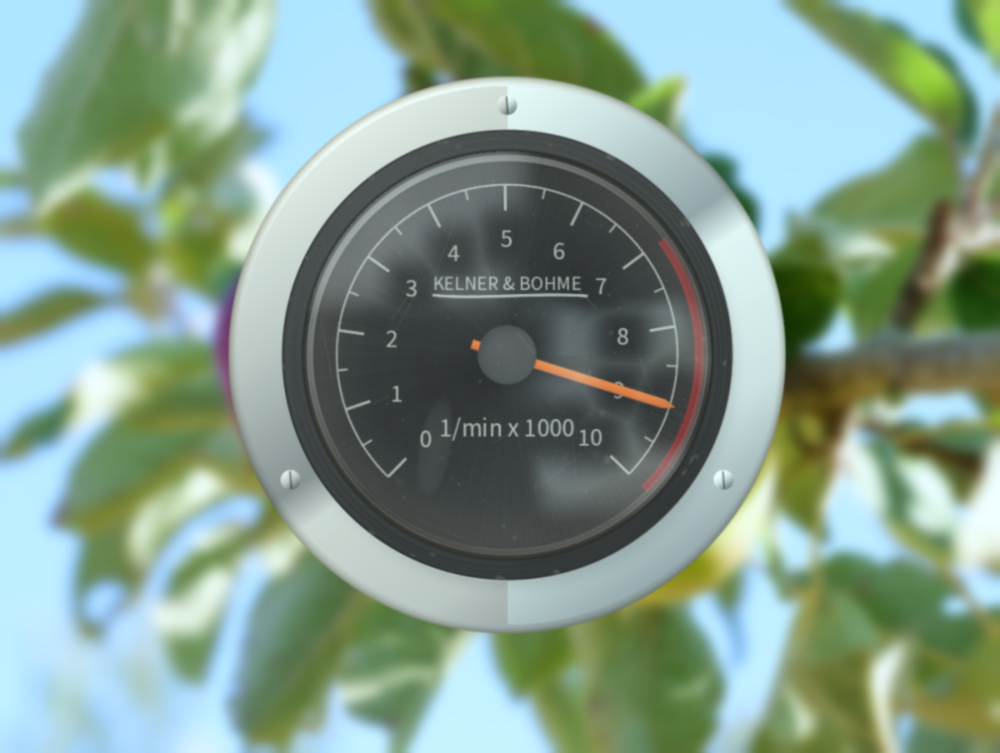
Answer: 9000 rpm
